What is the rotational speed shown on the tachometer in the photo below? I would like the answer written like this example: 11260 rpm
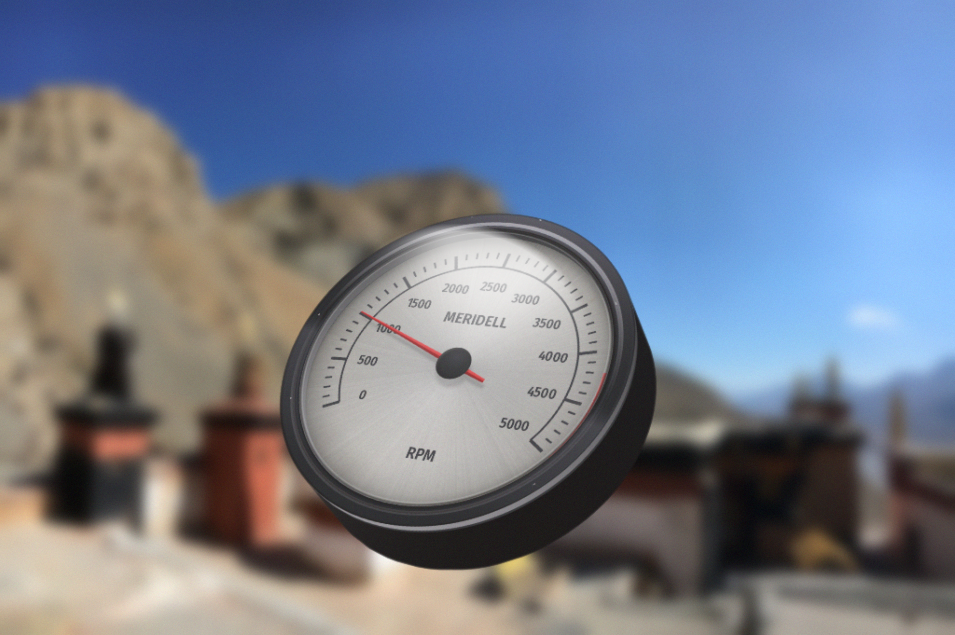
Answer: 1000 rpm
